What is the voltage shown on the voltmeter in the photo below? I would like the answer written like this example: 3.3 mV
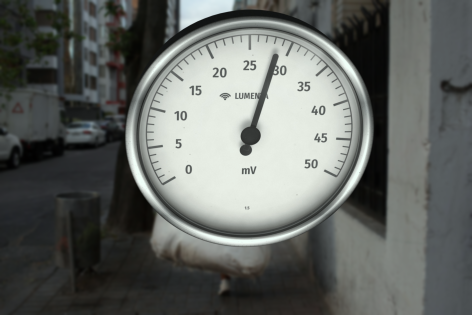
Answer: 28.5 mV
